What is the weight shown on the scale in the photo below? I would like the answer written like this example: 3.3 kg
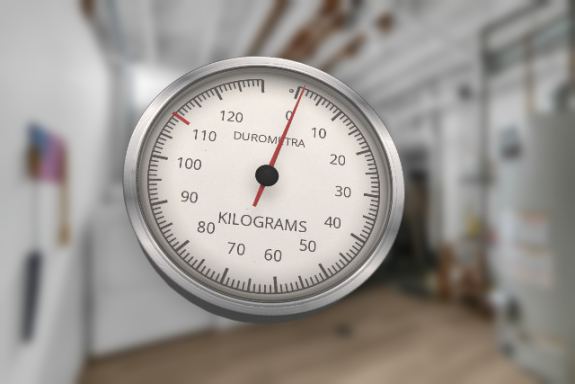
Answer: 1 kg
